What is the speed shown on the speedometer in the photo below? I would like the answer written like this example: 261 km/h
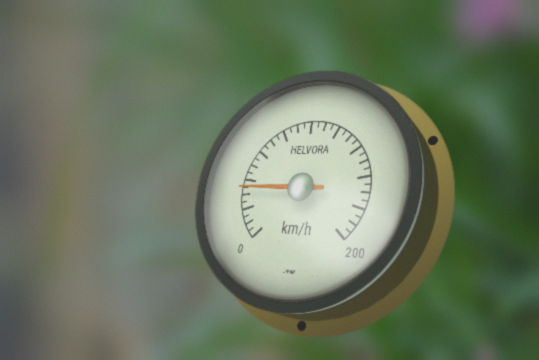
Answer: 35 km/h
